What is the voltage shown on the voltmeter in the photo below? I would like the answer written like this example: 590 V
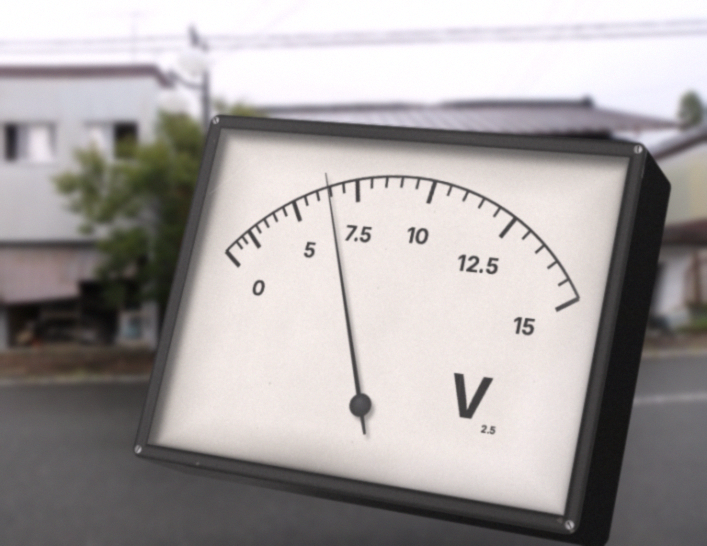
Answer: 6.5 V
